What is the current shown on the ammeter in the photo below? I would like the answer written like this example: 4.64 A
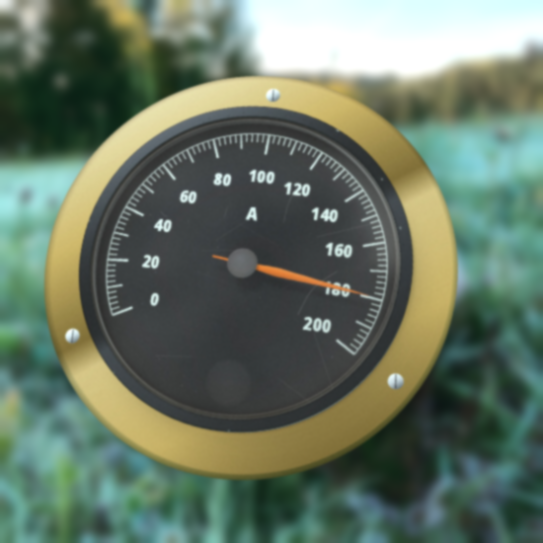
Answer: 180 A
